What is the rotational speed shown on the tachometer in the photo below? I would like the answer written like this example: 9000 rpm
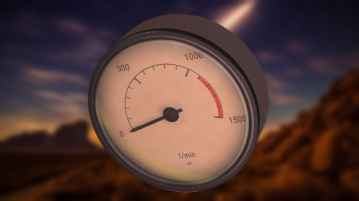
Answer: 0 rpm
